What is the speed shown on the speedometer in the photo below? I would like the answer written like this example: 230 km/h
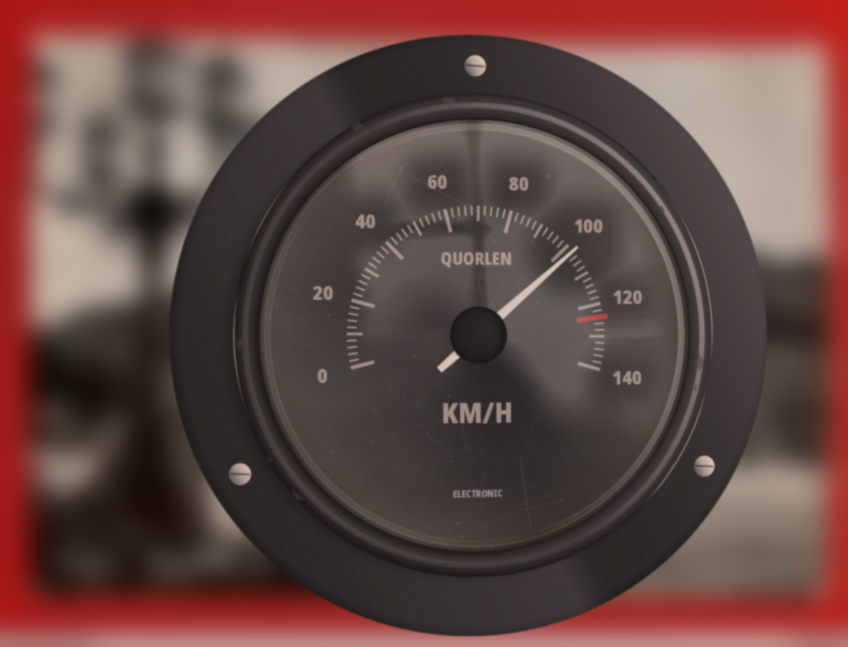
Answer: 102 km/h
